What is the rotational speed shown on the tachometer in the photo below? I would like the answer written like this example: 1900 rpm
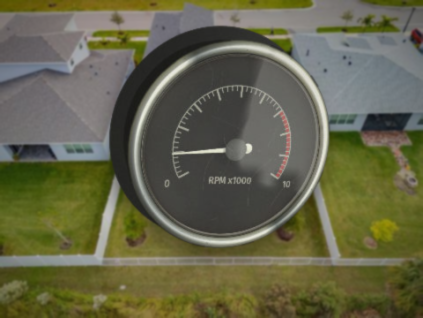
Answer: 1000 rpm
